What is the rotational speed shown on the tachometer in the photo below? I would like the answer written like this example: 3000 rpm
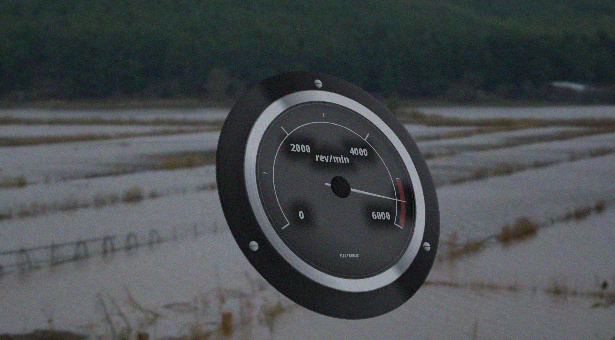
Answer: 5500 rpm
